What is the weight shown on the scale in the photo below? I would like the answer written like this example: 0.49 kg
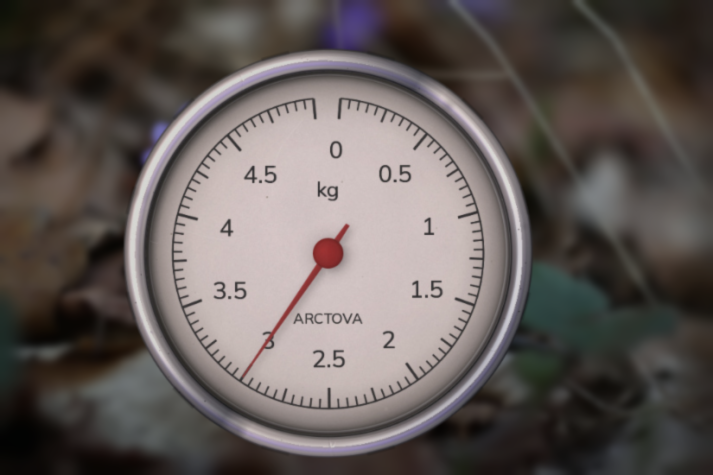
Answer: 3 kg
